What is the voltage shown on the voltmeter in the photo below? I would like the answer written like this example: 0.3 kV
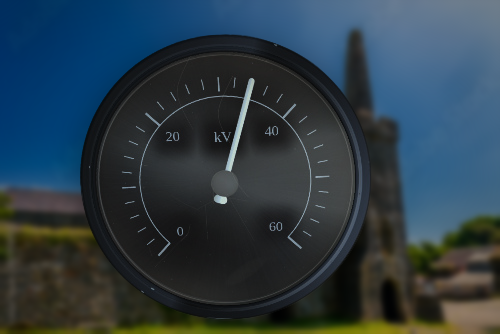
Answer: 34 kV
